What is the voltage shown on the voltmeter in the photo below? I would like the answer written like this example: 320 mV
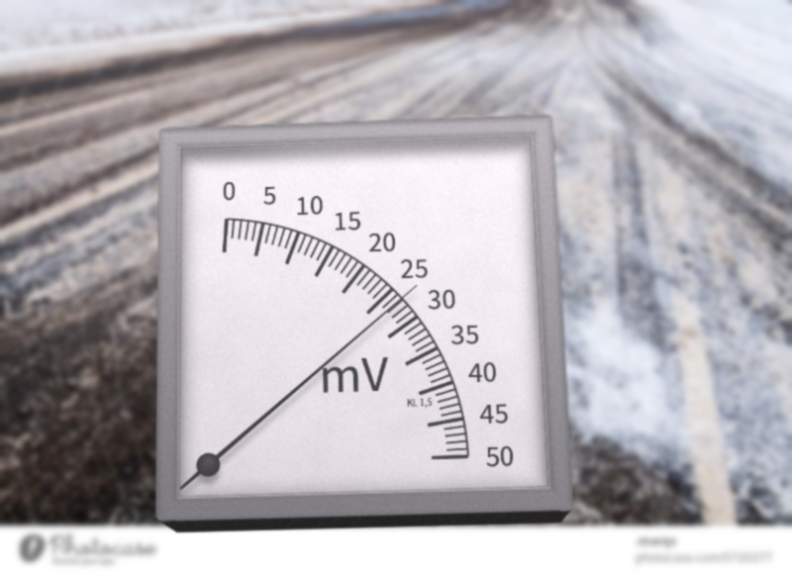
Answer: 27 mV
